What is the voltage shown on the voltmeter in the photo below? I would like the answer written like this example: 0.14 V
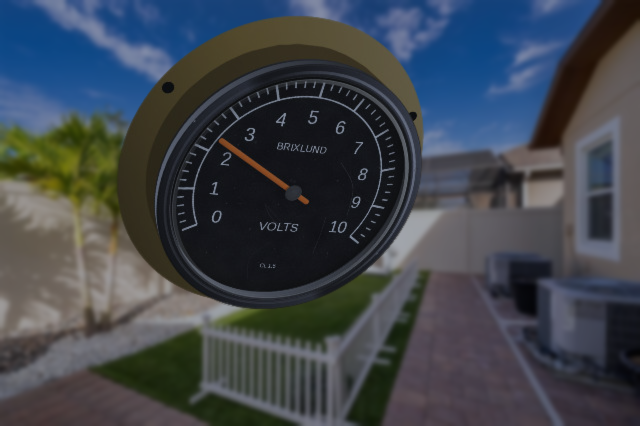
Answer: 2.4 V
